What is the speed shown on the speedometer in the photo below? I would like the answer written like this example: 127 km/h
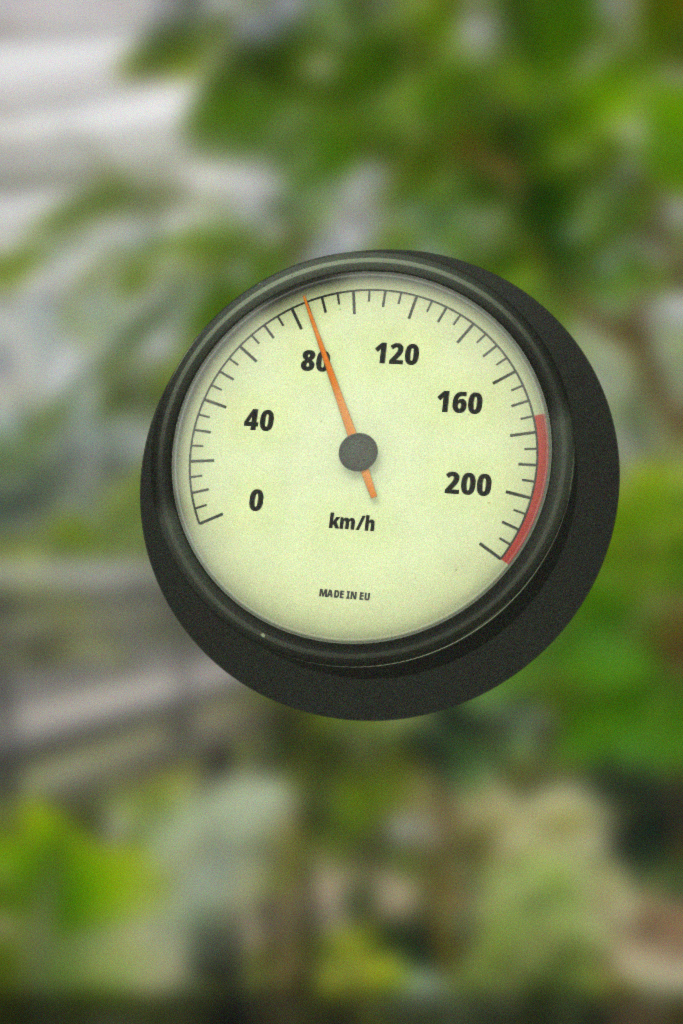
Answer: 85 km/h
